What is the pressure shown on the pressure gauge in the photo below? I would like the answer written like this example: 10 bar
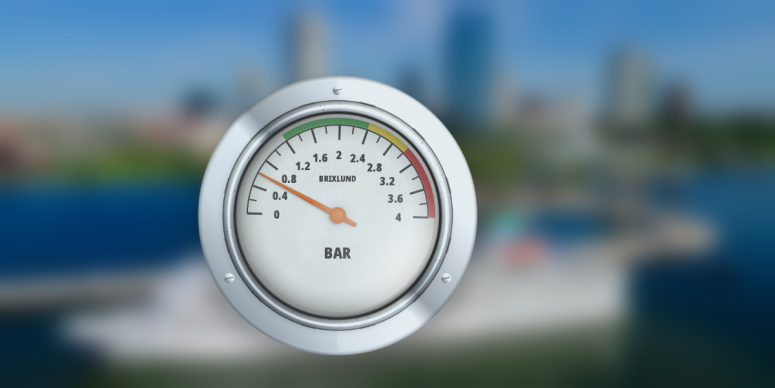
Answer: 0.6 bar
